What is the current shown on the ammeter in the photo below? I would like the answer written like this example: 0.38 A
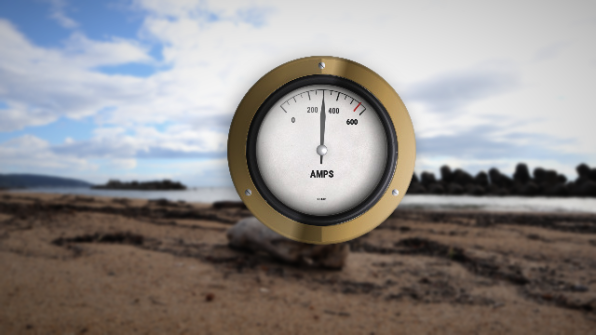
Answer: 300 A
